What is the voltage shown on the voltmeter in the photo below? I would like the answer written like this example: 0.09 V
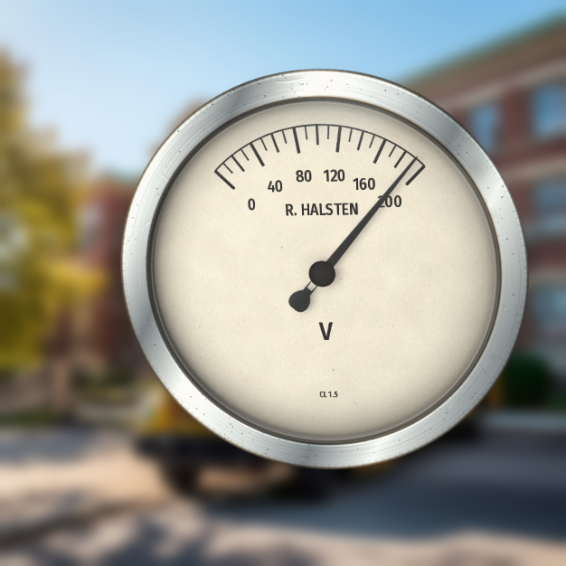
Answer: 190 V
